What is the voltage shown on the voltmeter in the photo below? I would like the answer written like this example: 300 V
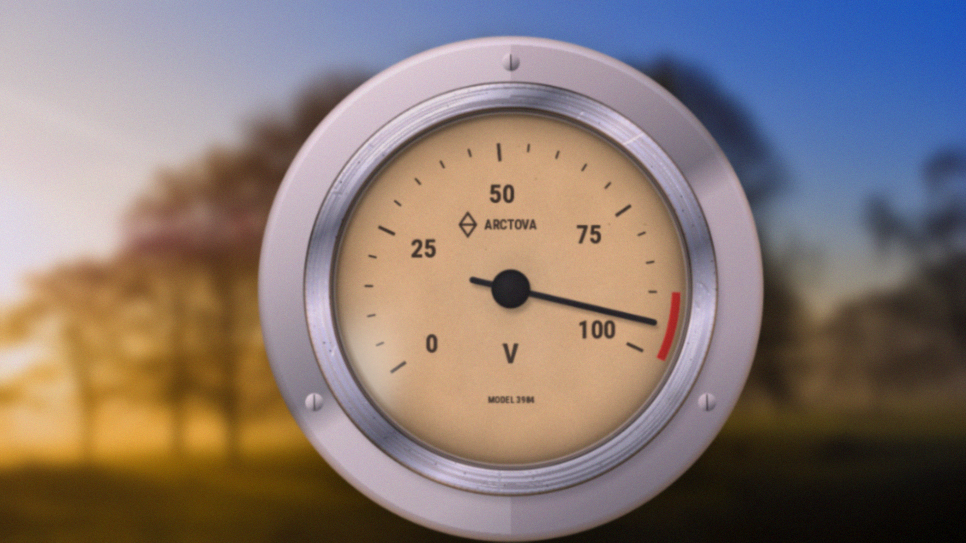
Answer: 95 V
